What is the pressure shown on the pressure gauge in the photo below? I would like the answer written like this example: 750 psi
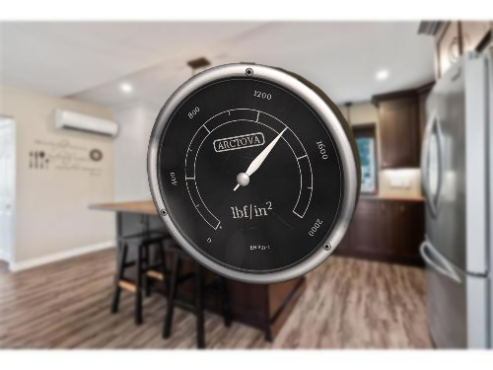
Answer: 1400 psi
